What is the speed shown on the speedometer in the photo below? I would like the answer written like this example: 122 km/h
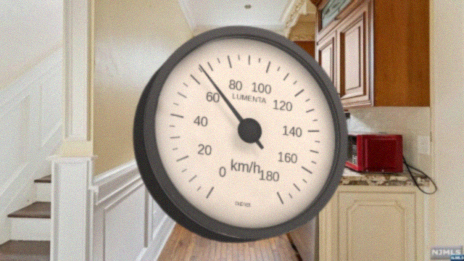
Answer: 65 km/h
